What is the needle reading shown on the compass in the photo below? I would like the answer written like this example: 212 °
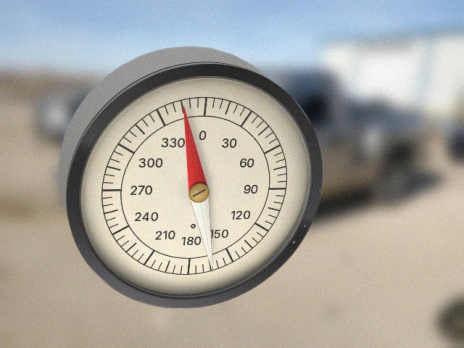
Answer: 345 °
